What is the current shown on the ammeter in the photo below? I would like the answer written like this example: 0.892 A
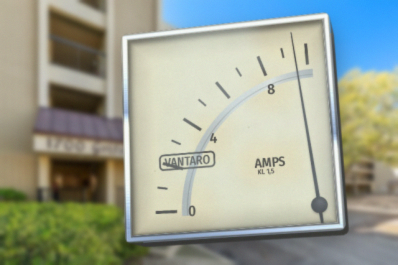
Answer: 9.5 A
